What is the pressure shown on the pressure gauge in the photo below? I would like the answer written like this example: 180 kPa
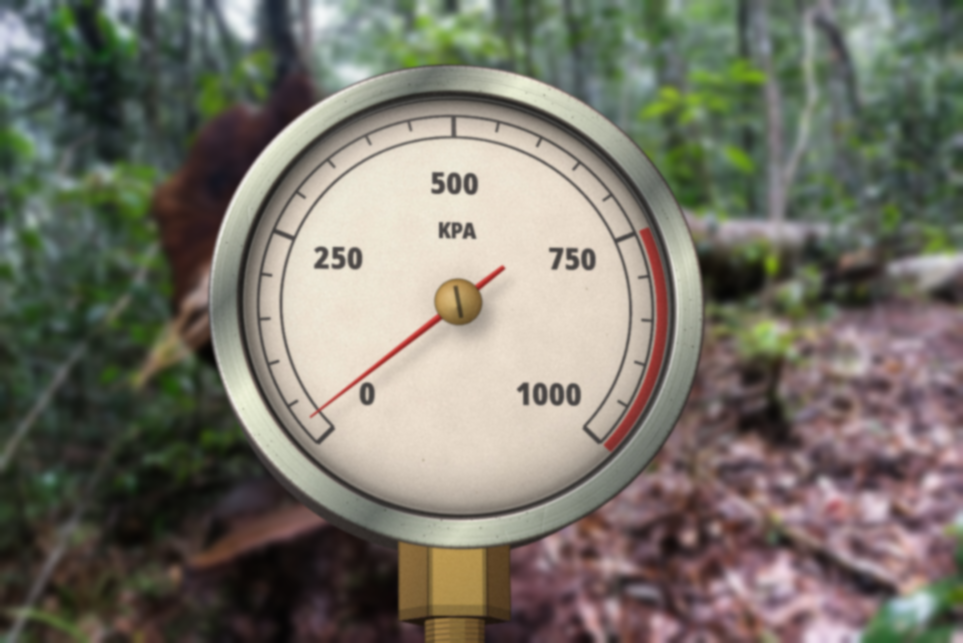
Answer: 25 kPa
